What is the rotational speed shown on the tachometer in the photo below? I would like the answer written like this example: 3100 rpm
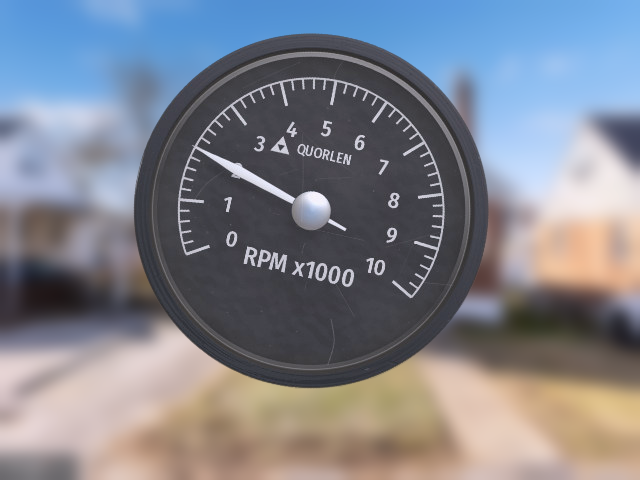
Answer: 2000 rpm
